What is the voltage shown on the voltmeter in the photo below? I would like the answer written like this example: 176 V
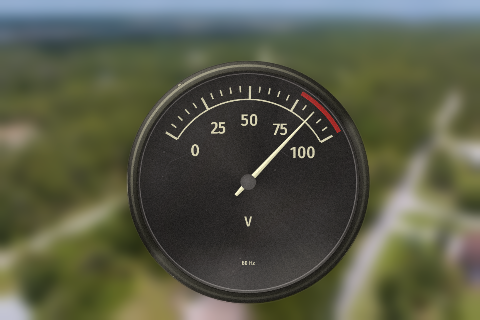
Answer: 85 V
